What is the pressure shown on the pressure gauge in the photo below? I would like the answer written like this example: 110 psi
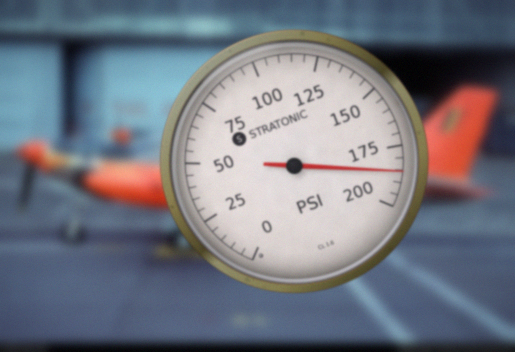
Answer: 185 psi
